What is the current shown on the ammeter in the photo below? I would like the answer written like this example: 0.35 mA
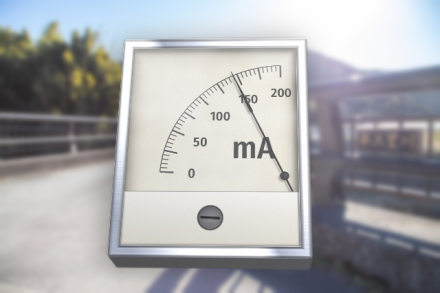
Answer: 145 mA
